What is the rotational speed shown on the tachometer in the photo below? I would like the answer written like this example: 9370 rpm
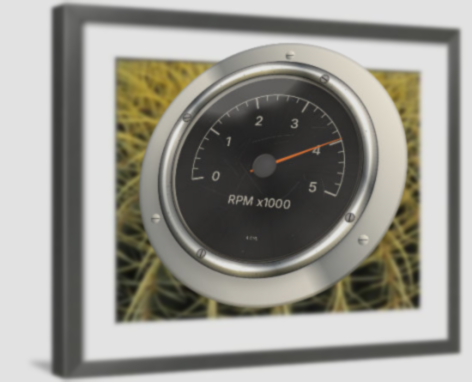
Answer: 4000 rpm
